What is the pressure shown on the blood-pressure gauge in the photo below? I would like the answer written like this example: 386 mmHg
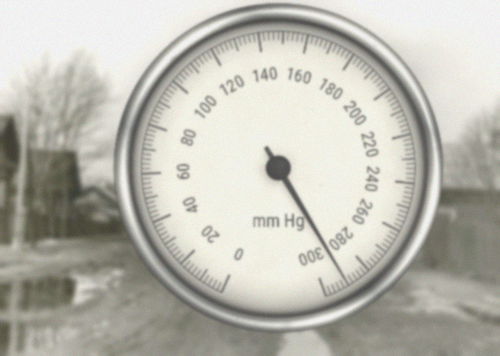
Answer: 290 mmHg
